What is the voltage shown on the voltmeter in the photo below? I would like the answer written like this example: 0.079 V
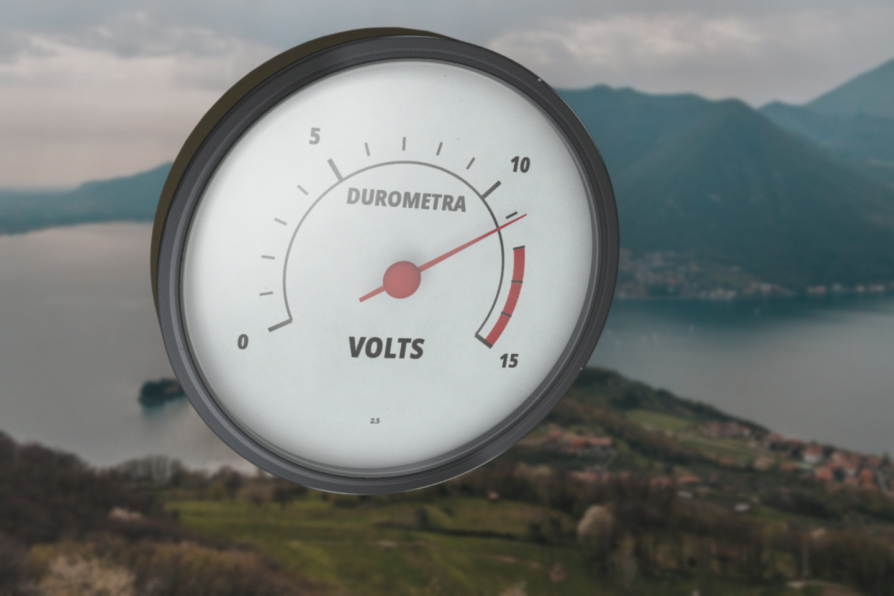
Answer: 11 V
